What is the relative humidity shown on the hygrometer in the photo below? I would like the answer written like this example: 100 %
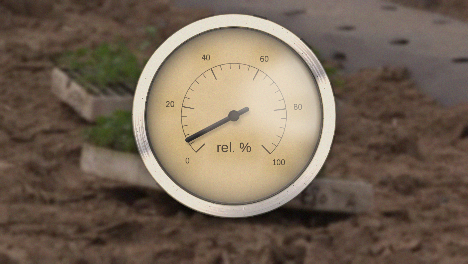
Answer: 6 %
